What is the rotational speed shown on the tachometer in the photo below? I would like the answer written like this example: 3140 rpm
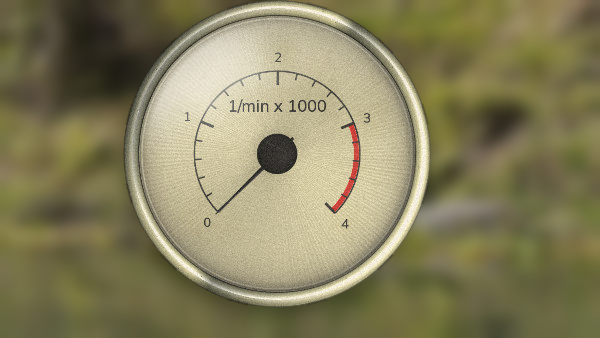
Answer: 0 rpm
